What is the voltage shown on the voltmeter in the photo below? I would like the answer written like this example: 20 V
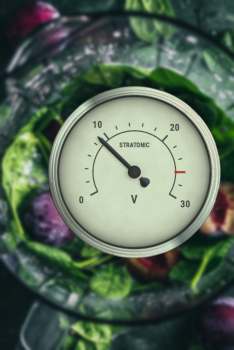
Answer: 9 V
